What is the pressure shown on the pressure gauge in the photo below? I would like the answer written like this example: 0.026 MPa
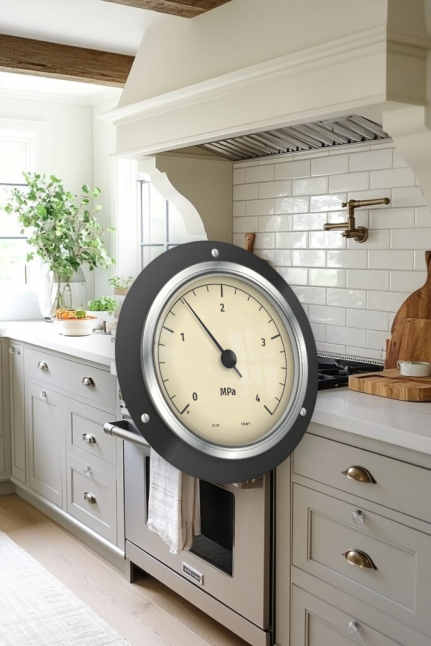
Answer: 1.4 MPa
